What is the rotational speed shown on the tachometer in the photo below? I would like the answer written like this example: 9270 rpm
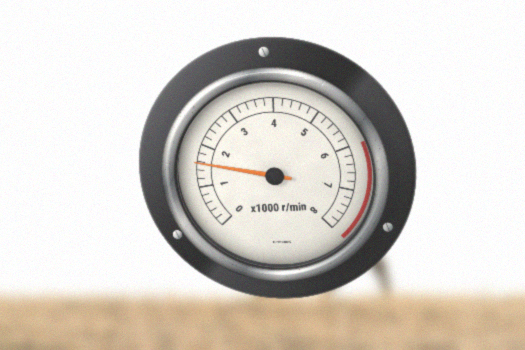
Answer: 1600 rpm
